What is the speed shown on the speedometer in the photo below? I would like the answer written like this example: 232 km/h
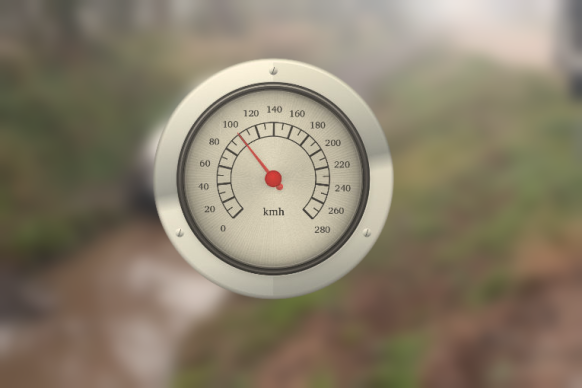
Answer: 100 km/h
